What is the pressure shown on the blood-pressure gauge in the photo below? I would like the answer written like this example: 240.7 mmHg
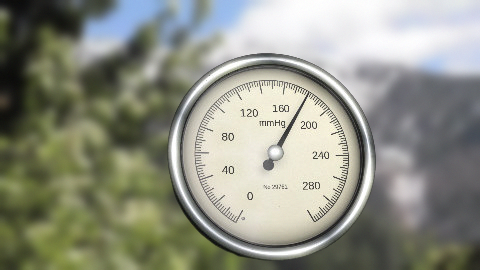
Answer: 180 mmHg
